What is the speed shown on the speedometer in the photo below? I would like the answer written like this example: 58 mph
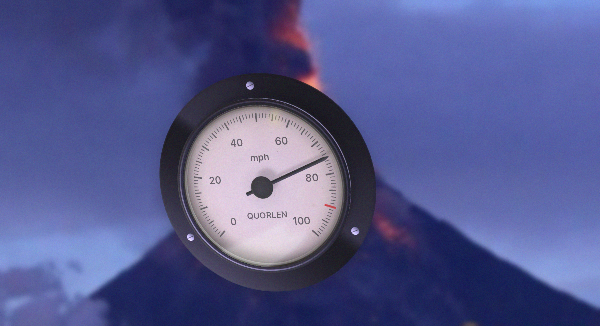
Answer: 75 mph
